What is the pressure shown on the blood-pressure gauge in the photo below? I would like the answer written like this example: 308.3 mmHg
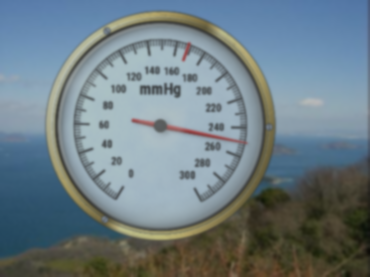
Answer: 250 mmHg
